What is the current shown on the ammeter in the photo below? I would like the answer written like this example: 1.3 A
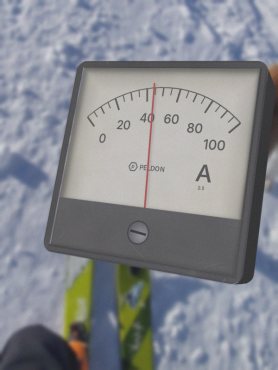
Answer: 45 A
